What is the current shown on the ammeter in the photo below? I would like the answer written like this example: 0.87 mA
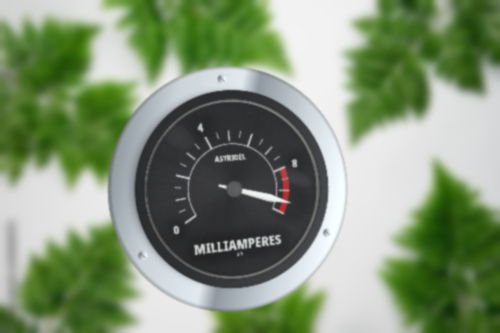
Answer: 9.5 mA
